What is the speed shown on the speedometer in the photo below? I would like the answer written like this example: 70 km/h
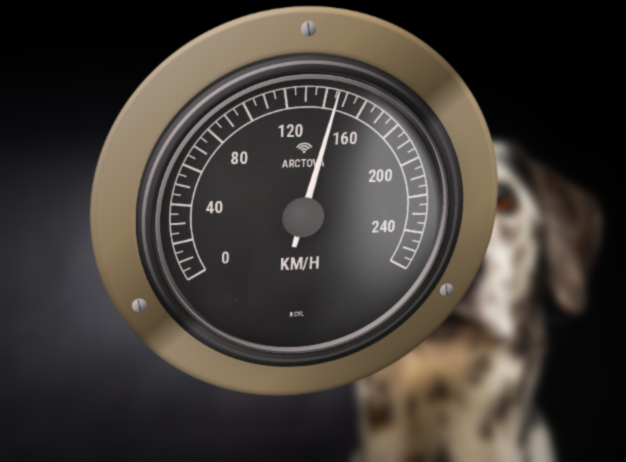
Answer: 145 km/h
